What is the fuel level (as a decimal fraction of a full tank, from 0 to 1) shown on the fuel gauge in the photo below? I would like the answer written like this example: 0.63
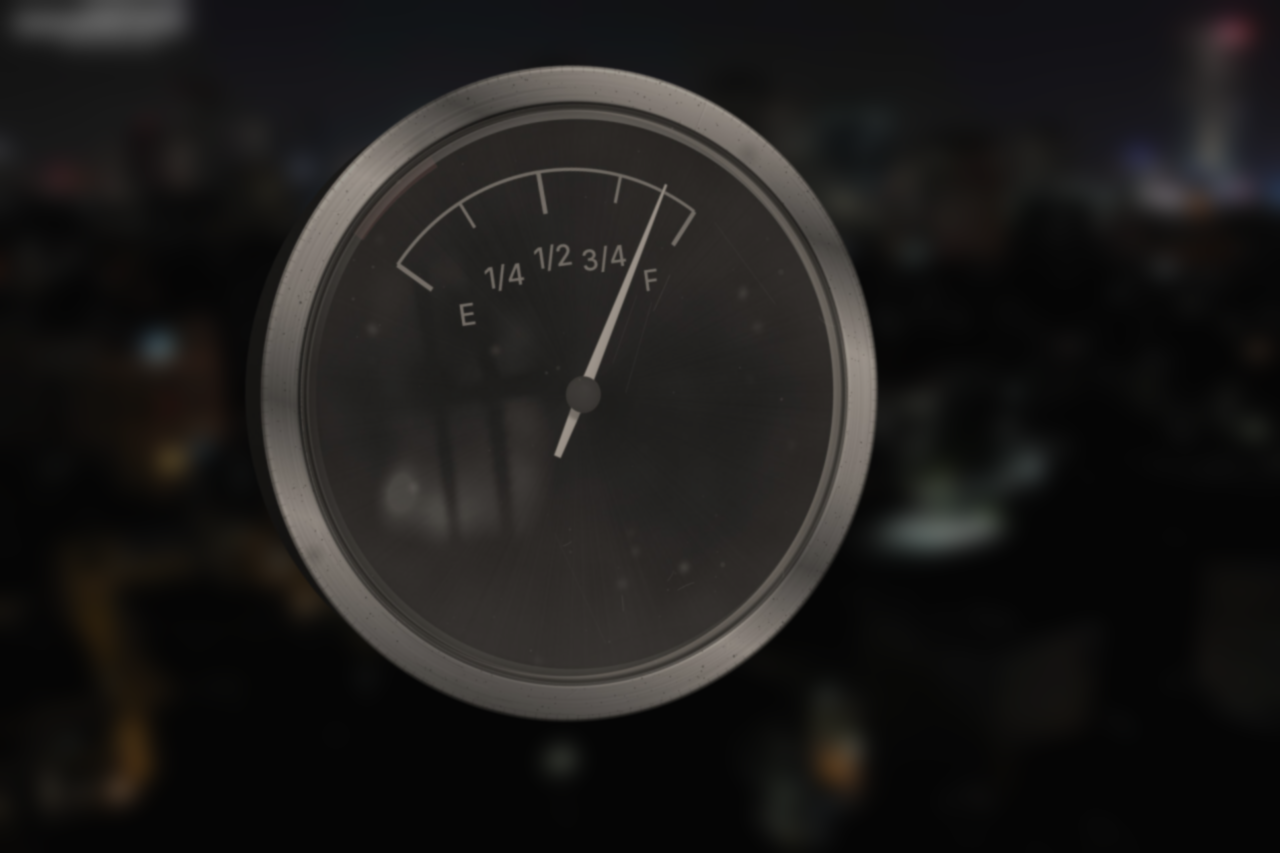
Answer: 0.875
